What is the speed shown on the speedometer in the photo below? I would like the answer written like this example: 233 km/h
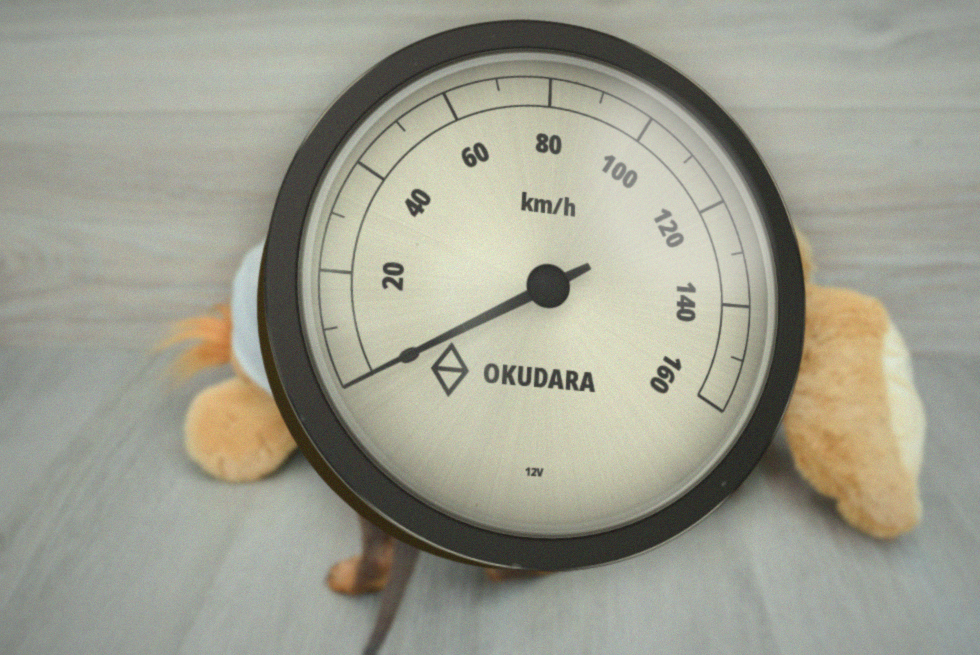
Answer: 0 km/h
